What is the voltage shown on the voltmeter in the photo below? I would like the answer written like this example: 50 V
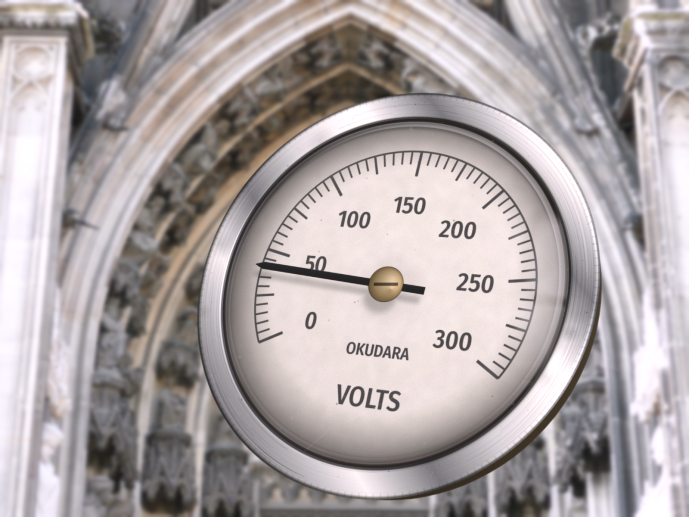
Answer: 40 V
